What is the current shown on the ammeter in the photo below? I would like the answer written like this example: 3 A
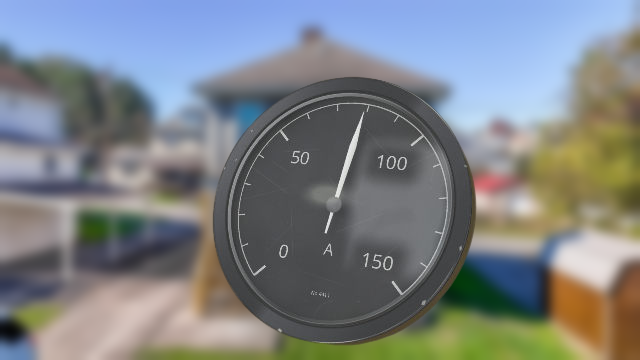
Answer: 80 A
